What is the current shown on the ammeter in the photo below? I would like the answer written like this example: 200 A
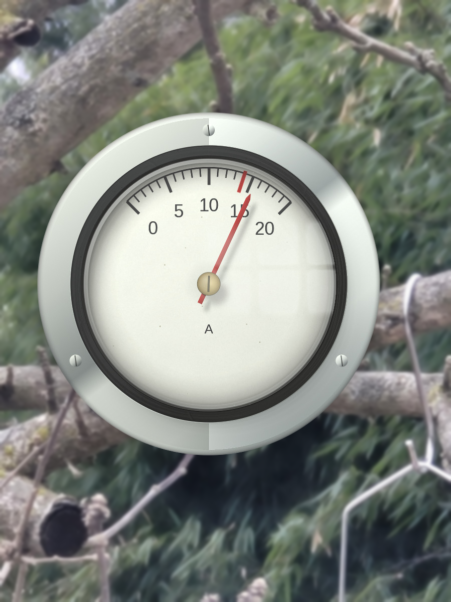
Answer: 15.5 A
